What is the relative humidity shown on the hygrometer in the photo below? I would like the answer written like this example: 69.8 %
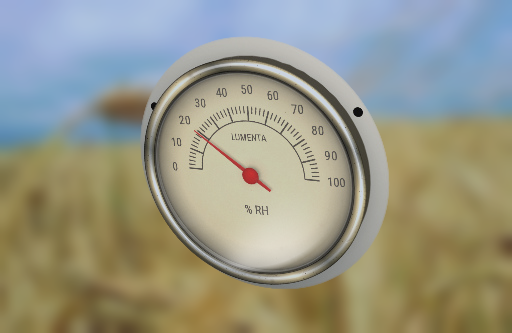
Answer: 20 %
